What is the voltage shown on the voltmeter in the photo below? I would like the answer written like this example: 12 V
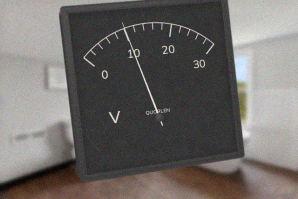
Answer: 10 V
